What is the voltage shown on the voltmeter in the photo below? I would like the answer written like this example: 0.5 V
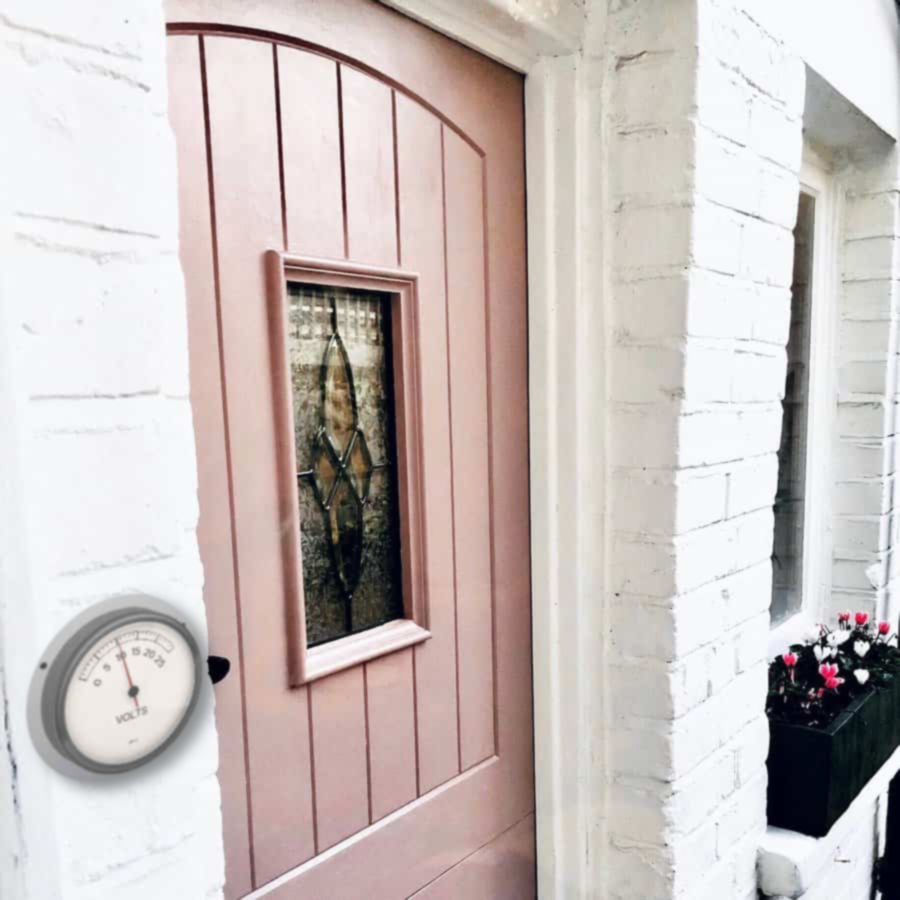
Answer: 10 V
